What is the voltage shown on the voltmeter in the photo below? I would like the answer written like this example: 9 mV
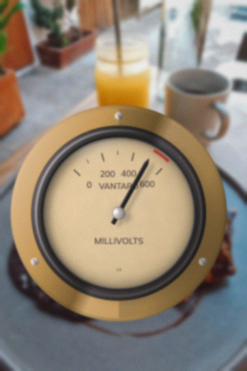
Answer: 500 mV
